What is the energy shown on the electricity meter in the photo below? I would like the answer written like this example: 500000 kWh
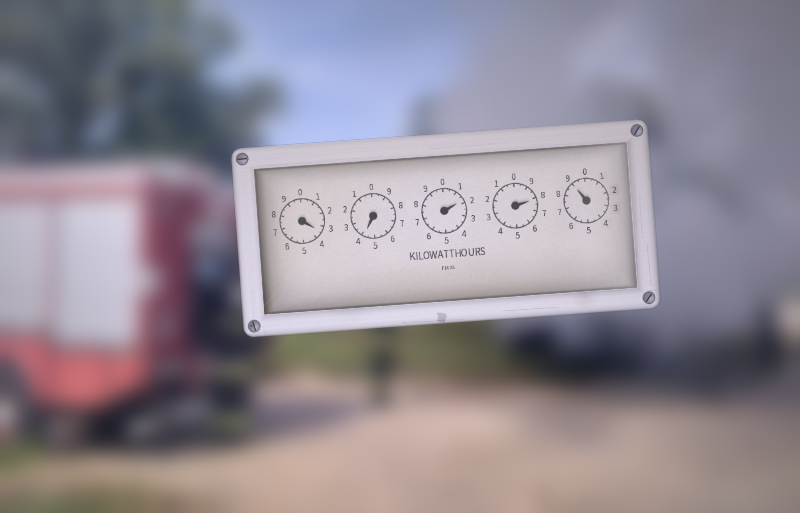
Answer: 34179 kWh
